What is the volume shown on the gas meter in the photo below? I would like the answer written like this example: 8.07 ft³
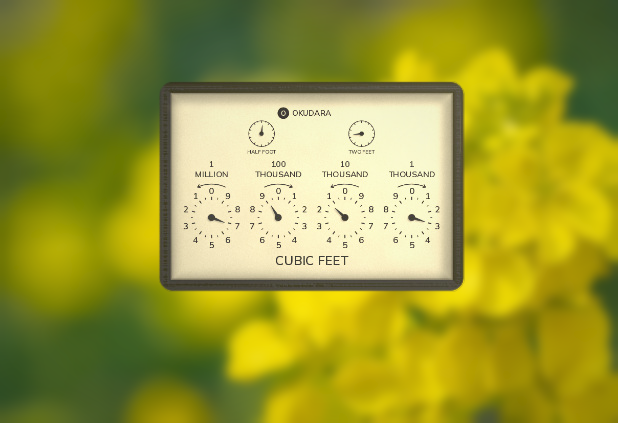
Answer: 691300 ft³
